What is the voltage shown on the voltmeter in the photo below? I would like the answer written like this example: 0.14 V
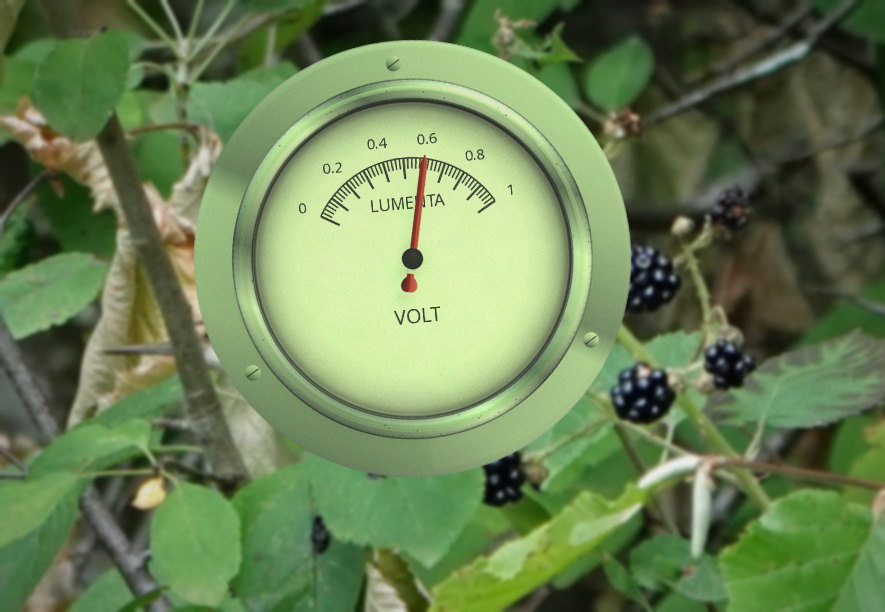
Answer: 0.6 V
